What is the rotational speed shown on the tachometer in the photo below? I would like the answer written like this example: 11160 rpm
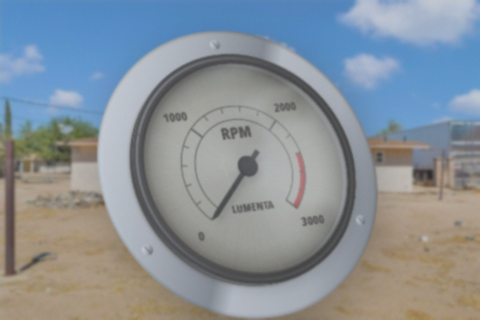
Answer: 0 rpm
